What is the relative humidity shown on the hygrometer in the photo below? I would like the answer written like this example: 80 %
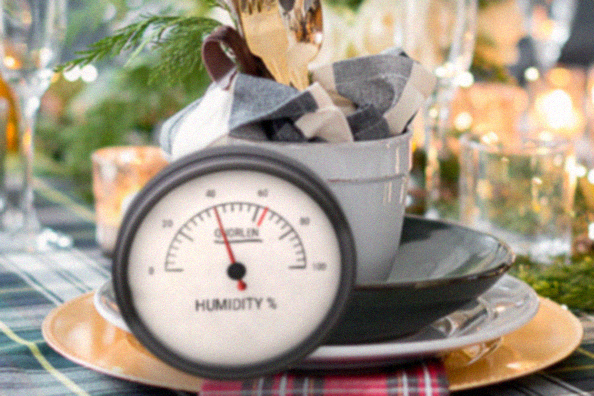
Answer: 40 %
